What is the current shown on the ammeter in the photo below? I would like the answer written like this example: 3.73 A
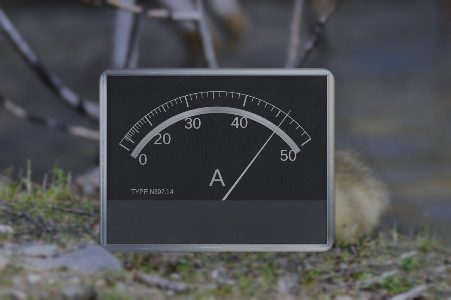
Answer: 46 A
